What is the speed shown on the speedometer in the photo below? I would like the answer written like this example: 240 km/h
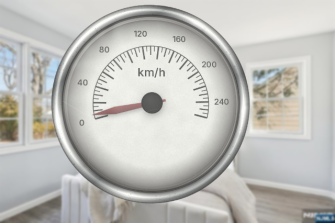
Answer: 5 km/h
